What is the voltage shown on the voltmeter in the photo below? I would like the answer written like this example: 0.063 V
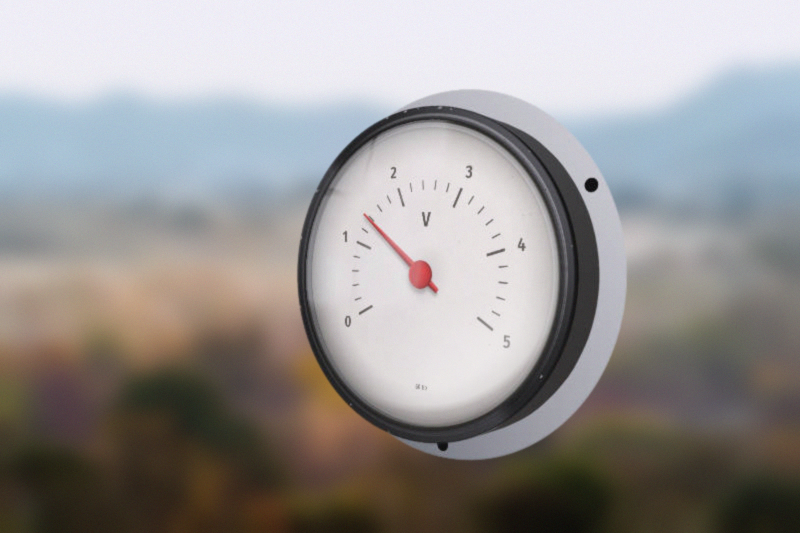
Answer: 1.4 V
